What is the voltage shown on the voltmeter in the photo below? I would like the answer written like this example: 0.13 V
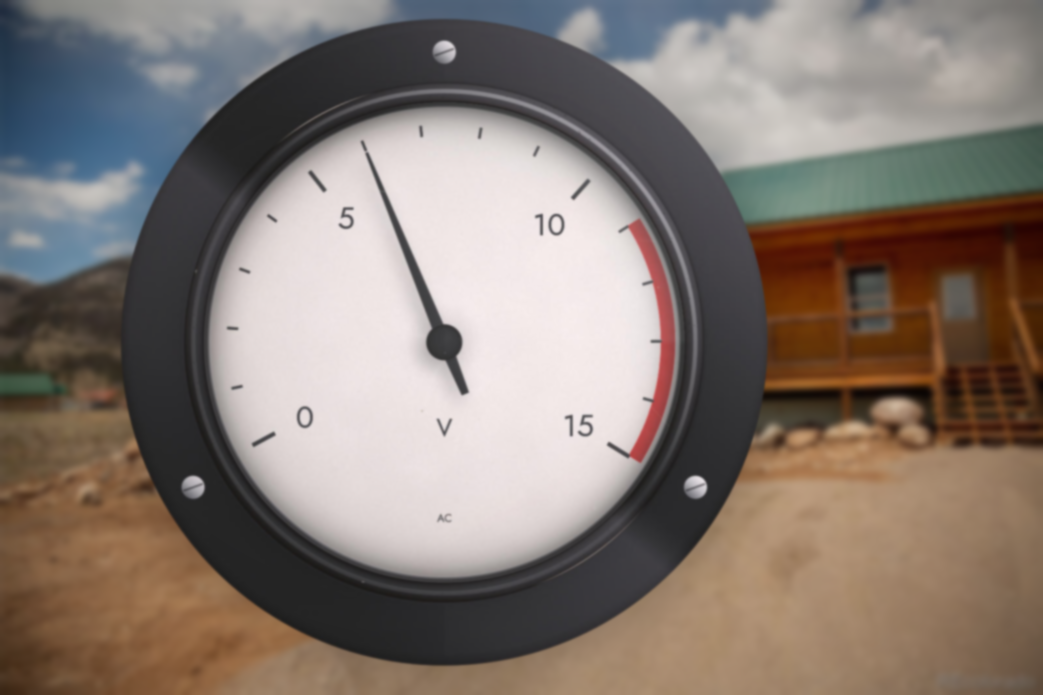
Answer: 6 V
